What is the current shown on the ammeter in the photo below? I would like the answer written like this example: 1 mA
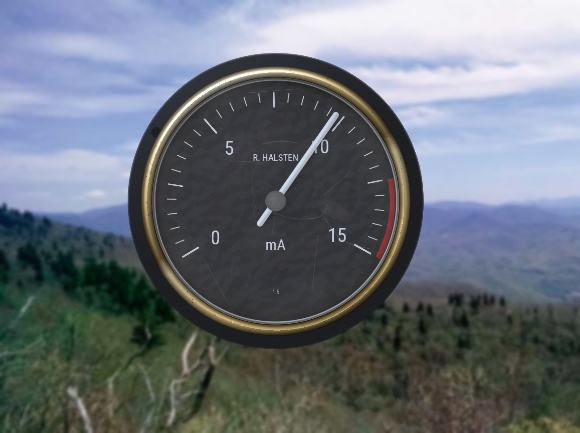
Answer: 9.75 mA
